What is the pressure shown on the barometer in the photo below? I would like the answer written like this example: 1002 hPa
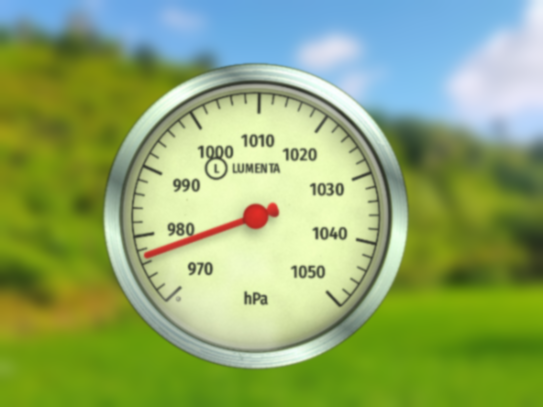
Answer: 977 hPa
